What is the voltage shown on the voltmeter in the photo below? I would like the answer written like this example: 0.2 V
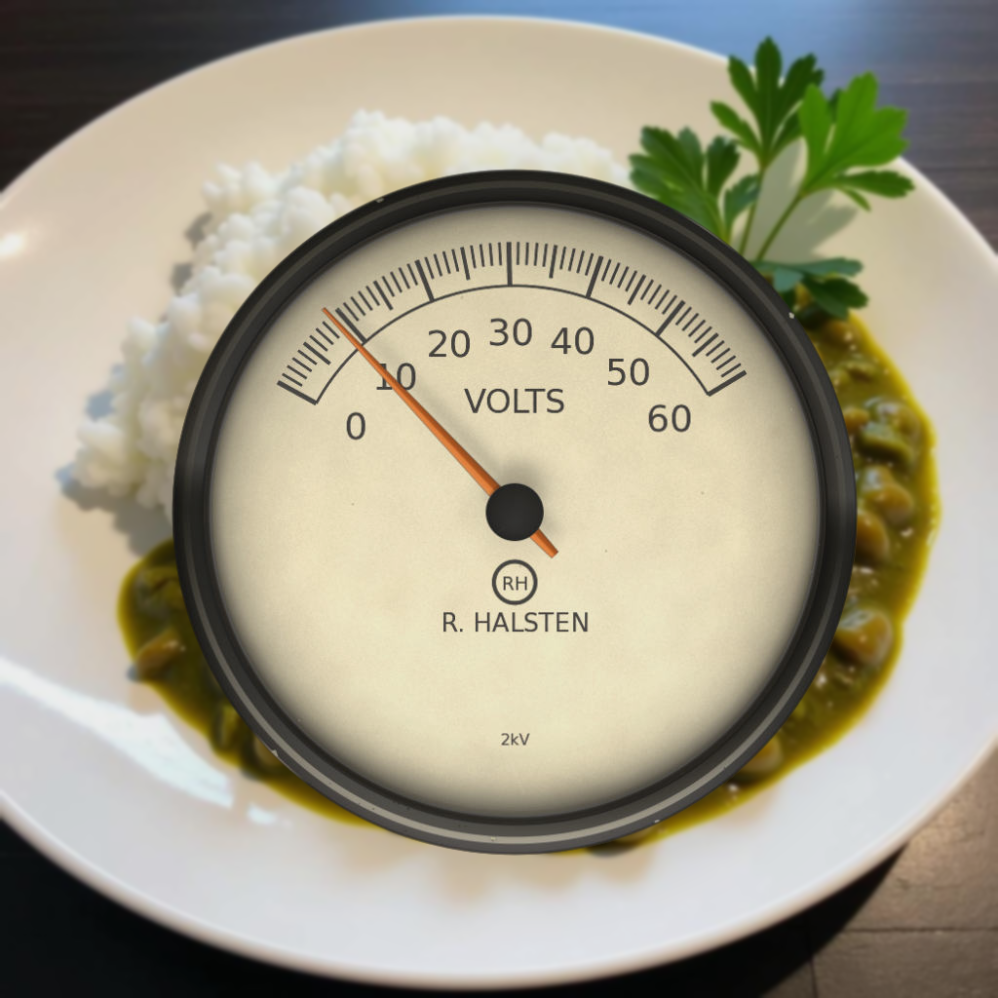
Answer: 9 V
